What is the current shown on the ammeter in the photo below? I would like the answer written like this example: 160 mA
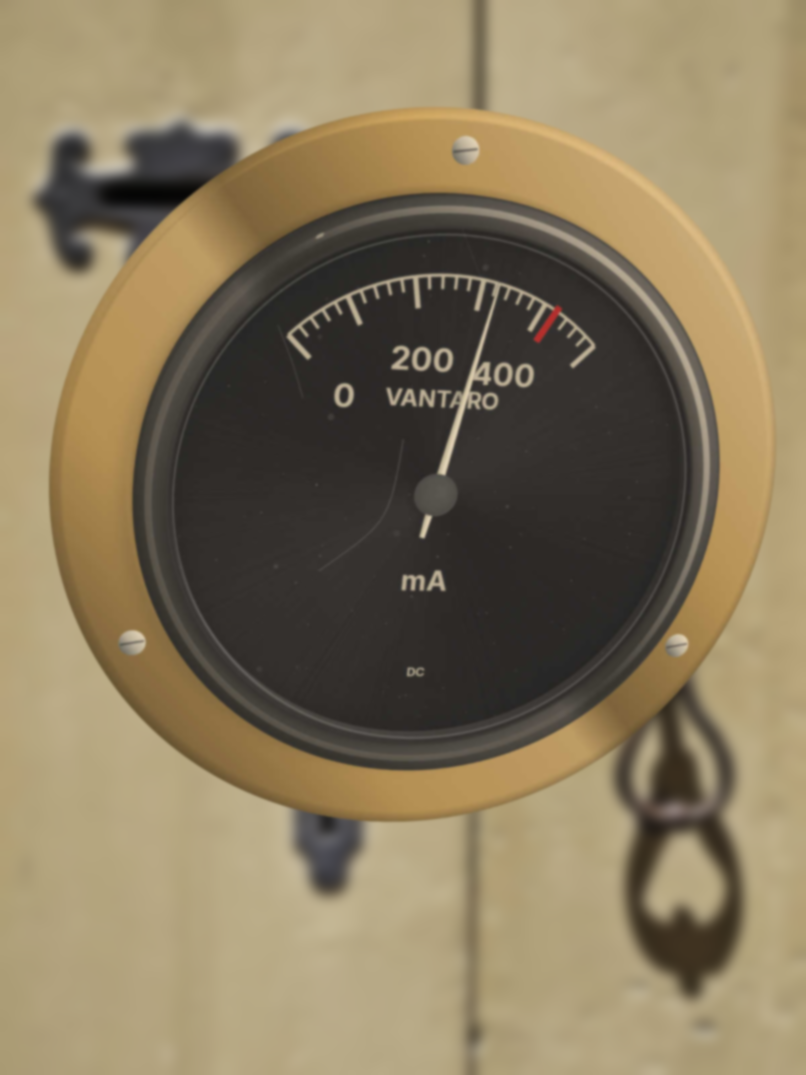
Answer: 320 mA
